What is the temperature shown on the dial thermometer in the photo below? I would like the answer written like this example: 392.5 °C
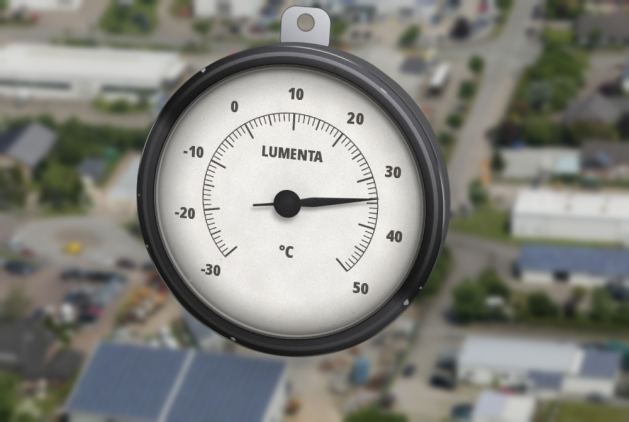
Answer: 34 °C
